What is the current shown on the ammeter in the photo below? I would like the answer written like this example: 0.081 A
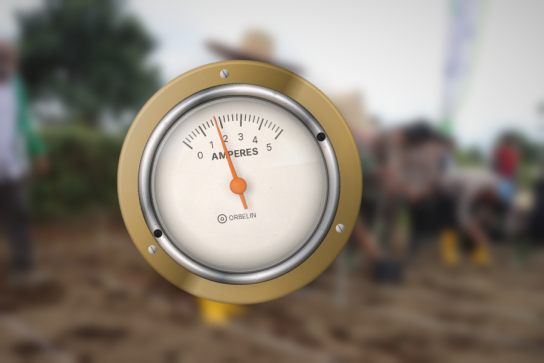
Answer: 1.8 A
